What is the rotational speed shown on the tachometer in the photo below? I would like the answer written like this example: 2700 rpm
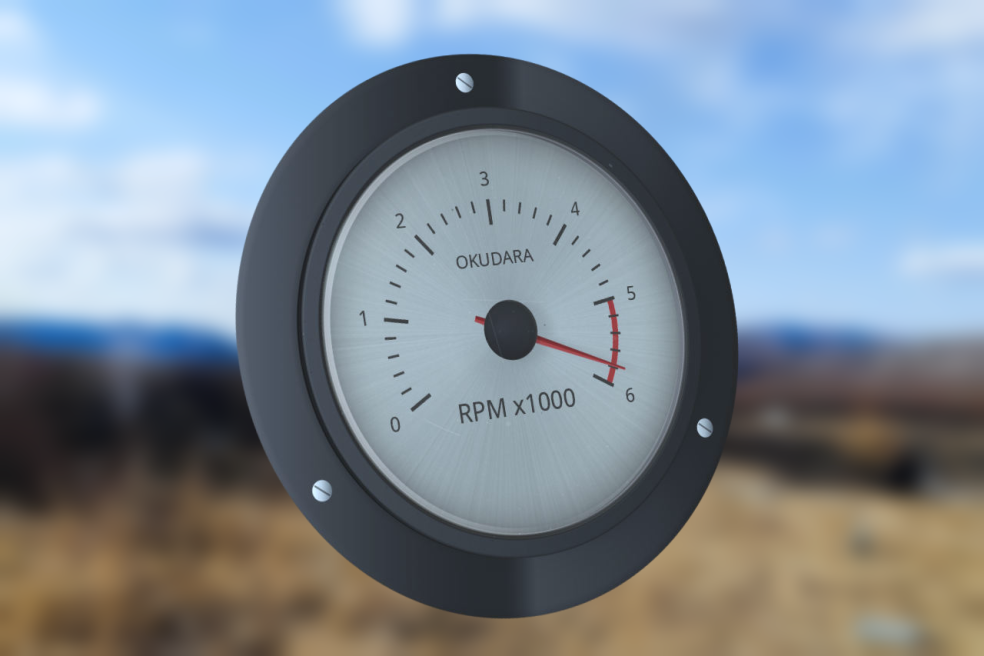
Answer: 5800 rpm
